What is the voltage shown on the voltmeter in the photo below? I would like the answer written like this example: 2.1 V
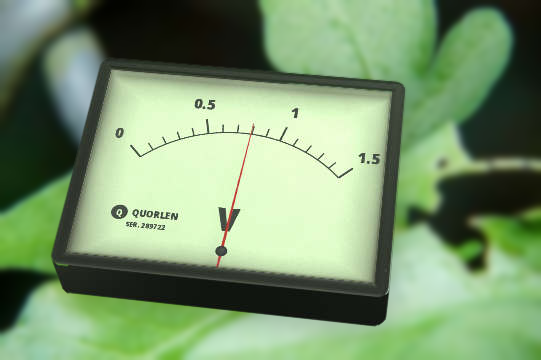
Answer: 0.8 V
